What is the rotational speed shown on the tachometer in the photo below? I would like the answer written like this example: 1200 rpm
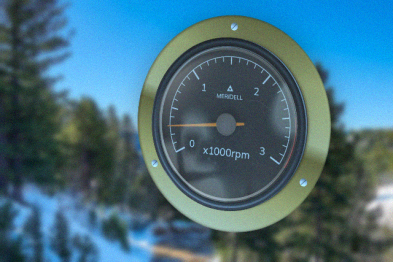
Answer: 300 rpm
